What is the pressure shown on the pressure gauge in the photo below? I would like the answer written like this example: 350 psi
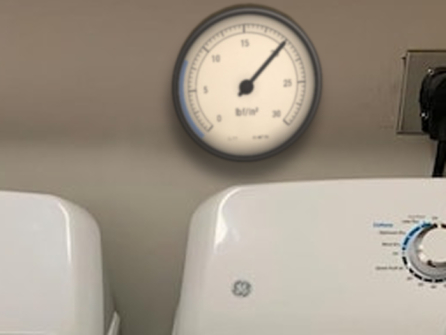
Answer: 20 psi
